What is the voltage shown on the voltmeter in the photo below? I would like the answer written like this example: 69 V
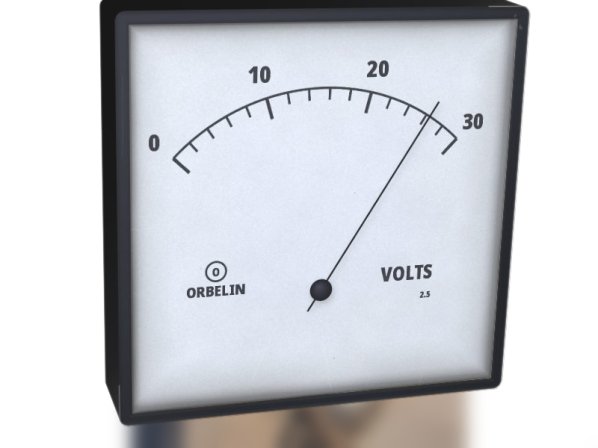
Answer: 26 V
